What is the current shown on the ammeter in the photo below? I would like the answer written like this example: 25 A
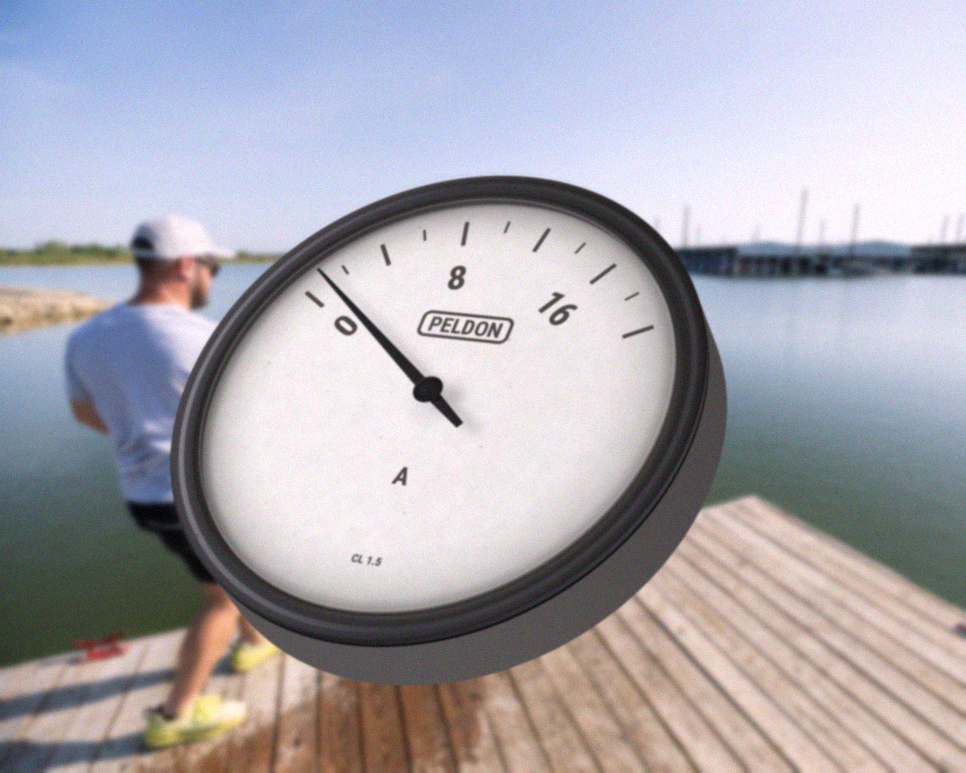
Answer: 1 A
